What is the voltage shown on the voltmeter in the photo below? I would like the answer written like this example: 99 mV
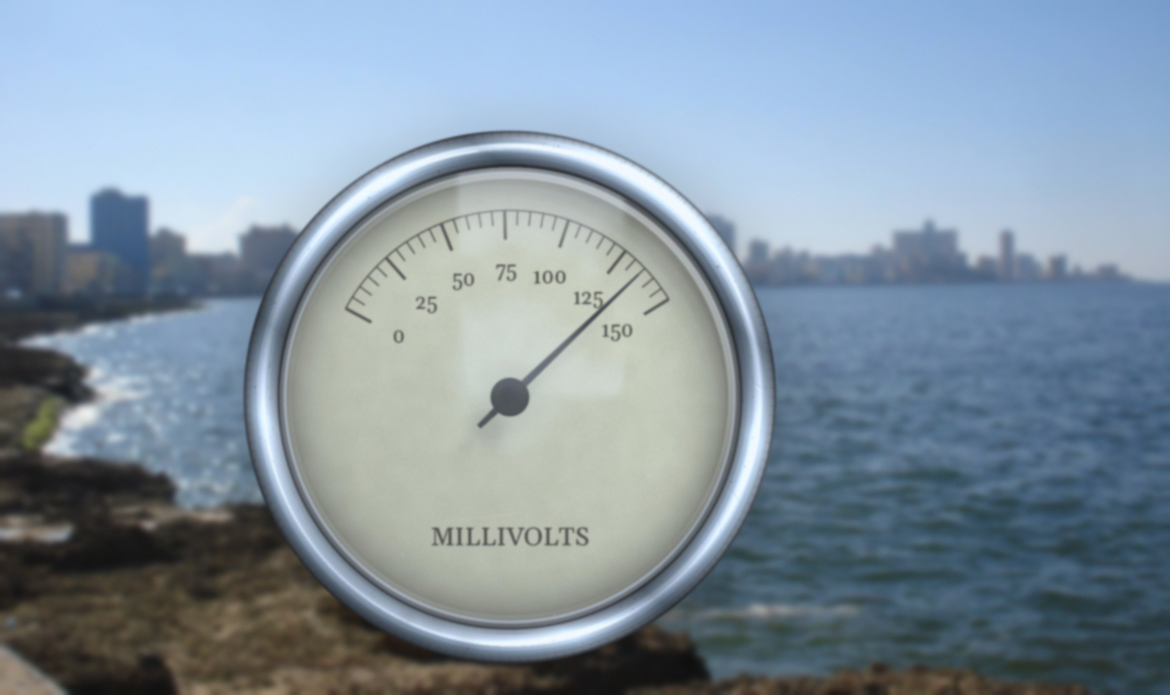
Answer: 135 mV
